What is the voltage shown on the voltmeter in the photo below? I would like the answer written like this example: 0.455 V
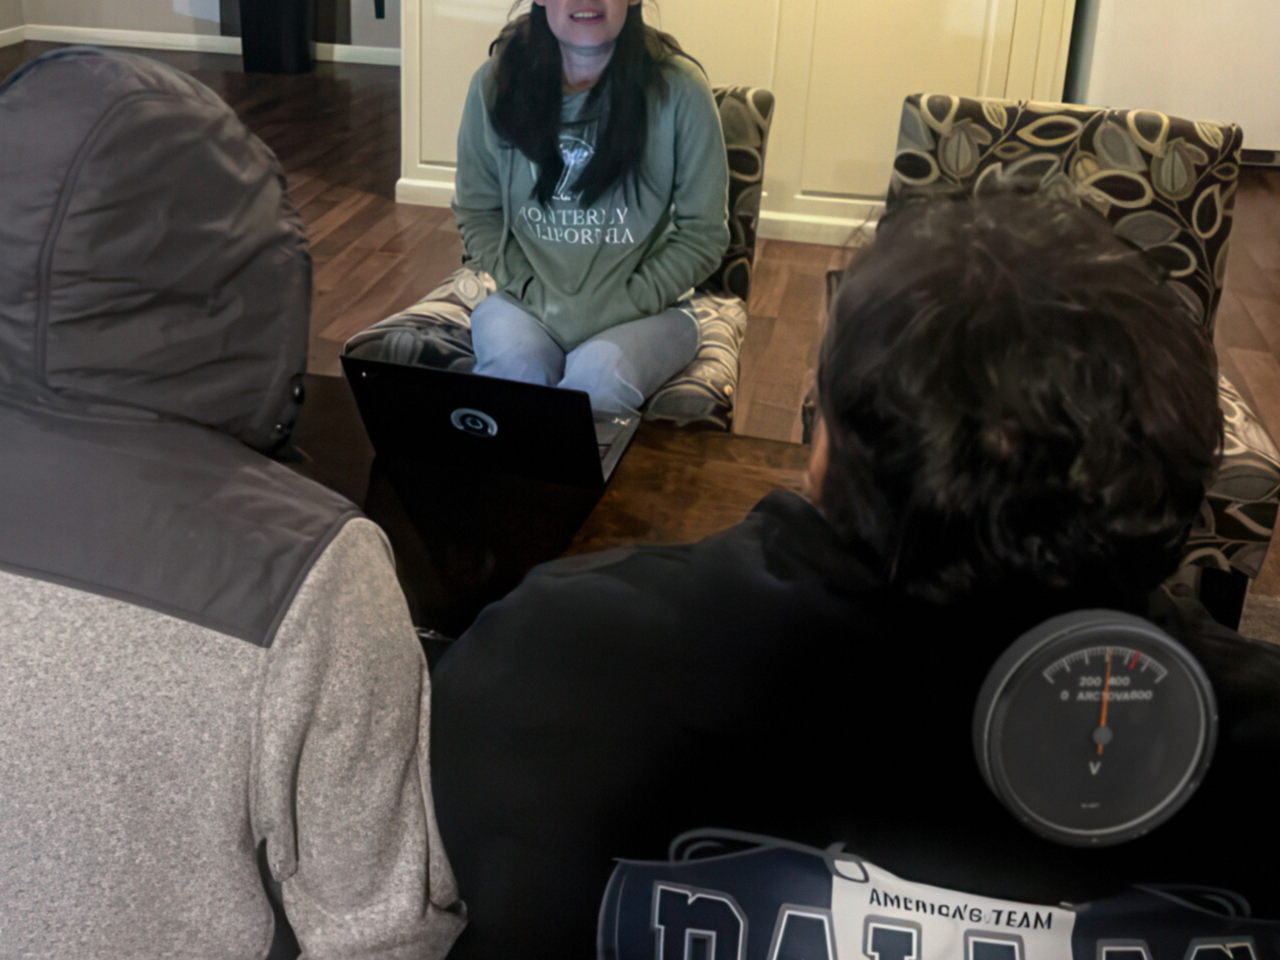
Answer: 300 V
